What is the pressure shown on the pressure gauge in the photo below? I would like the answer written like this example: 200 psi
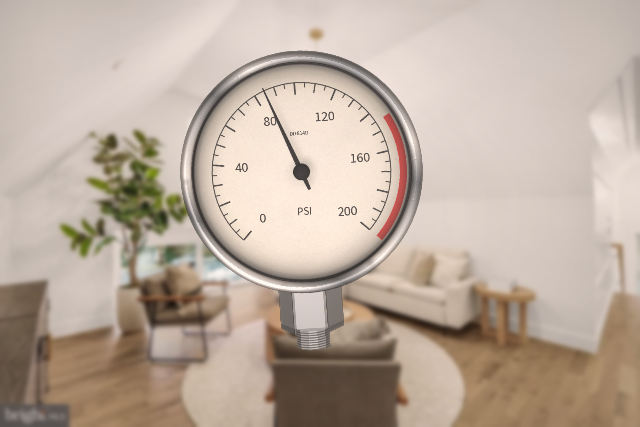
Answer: 85 psi
